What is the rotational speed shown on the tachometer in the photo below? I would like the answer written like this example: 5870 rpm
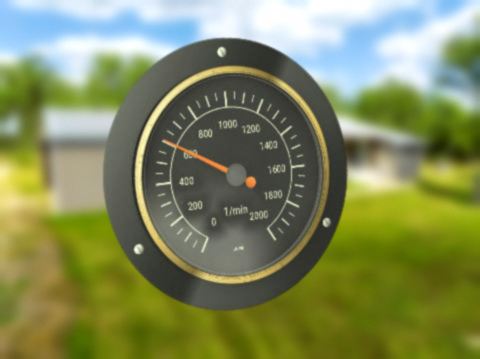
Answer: 600 rpm
